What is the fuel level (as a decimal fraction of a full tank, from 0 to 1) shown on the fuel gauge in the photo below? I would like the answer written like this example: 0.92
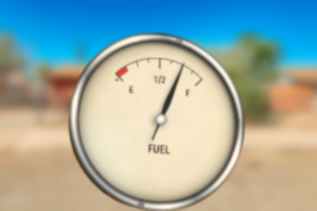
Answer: 0.75
